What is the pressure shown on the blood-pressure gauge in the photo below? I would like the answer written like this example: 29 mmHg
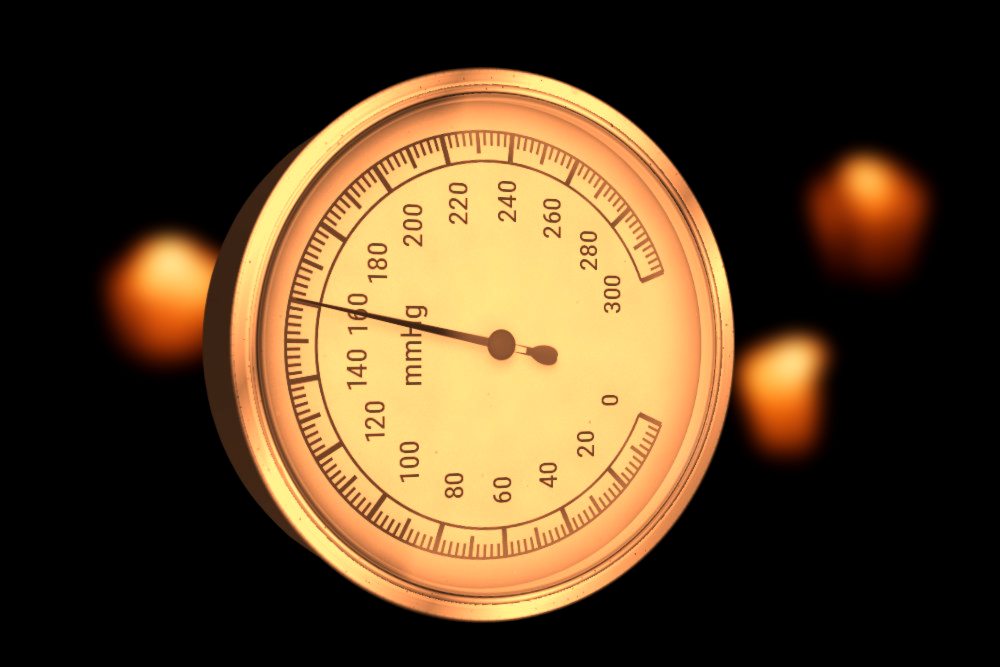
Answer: 160 mmHg
